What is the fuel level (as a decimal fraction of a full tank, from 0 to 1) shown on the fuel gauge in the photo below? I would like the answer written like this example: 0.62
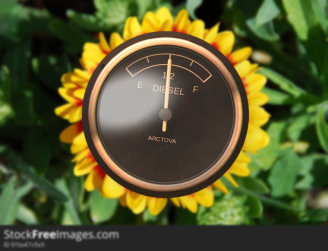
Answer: 0.5
